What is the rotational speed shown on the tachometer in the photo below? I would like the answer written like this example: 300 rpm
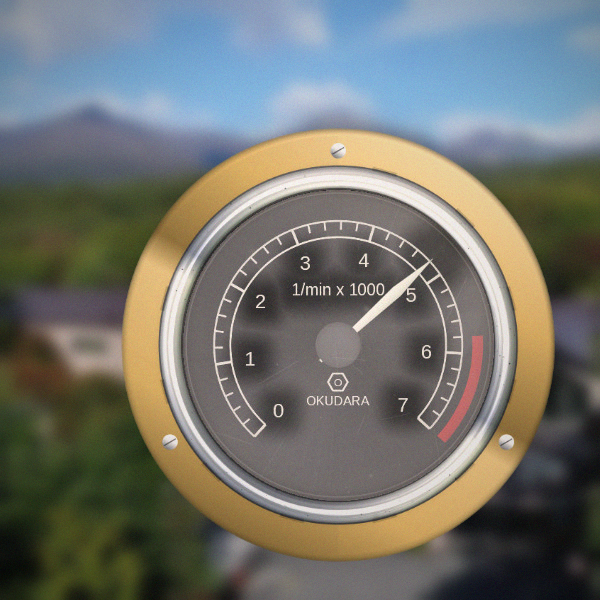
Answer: 4800 rpm
